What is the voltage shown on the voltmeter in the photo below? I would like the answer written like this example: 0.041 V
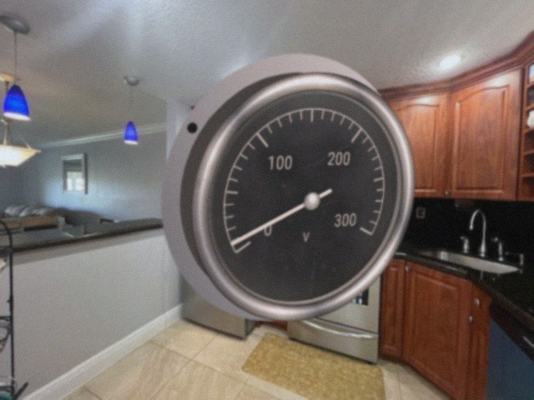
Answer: 10 V
